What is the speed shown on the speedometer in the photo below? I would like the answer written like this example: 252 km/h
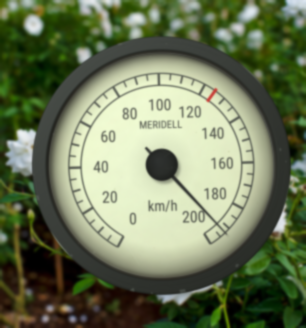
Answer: 192.5 km/h
